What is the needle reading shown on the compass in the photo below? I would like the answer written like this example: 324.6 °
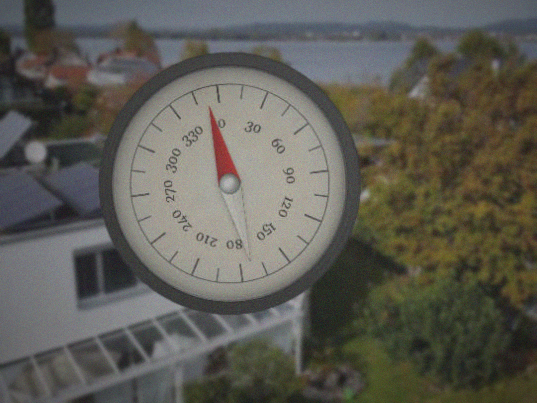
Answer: 352.5 °
